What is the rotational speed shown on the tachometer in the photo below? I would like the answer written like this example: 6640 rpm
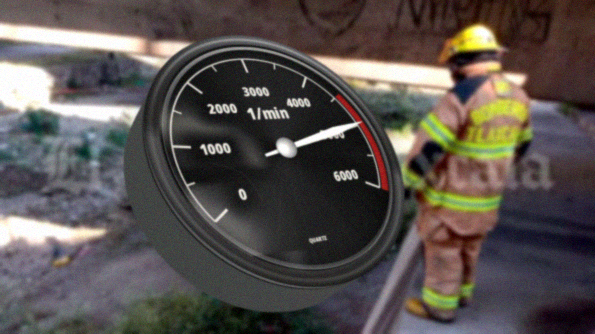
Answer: 5000 rpm
